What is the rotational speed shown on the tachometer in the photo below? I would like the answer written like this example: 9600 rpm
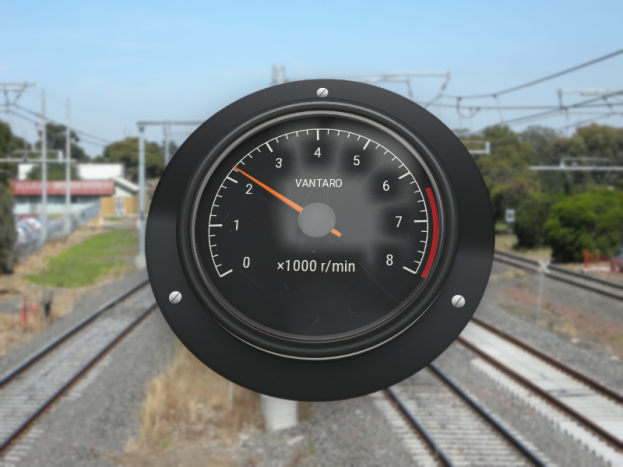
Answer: 2200 rpm
